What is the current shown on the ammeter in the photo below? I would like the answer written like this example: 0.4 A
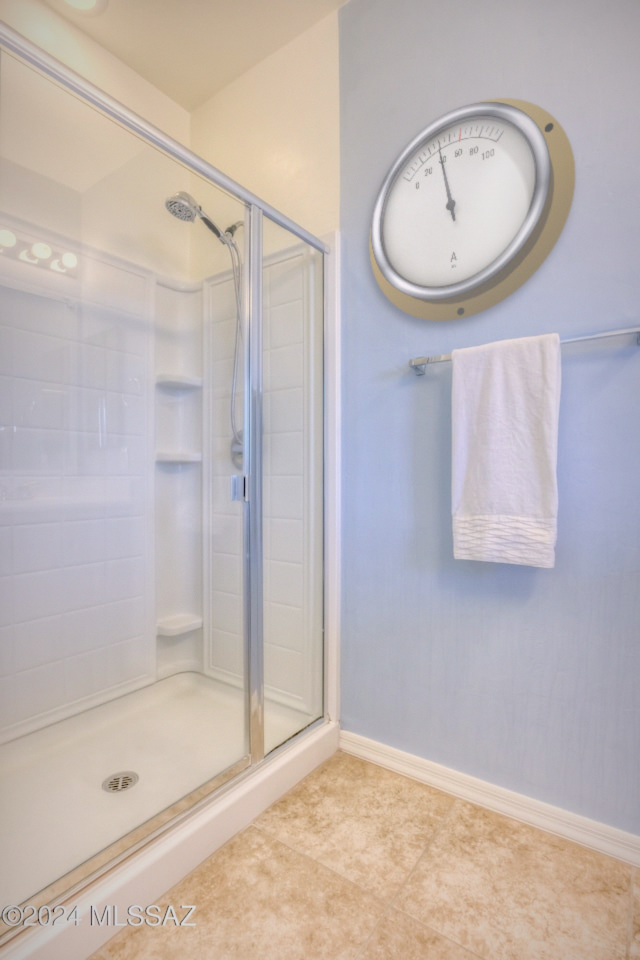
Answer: 40 A
